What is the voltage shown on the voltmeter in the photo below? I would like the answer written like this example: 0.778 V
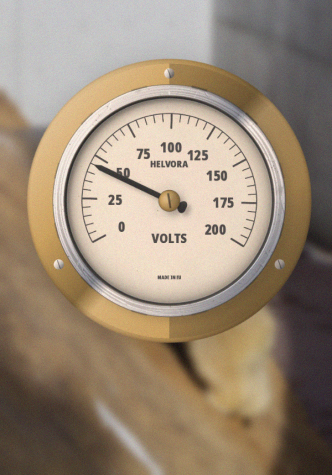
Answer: 45 V
